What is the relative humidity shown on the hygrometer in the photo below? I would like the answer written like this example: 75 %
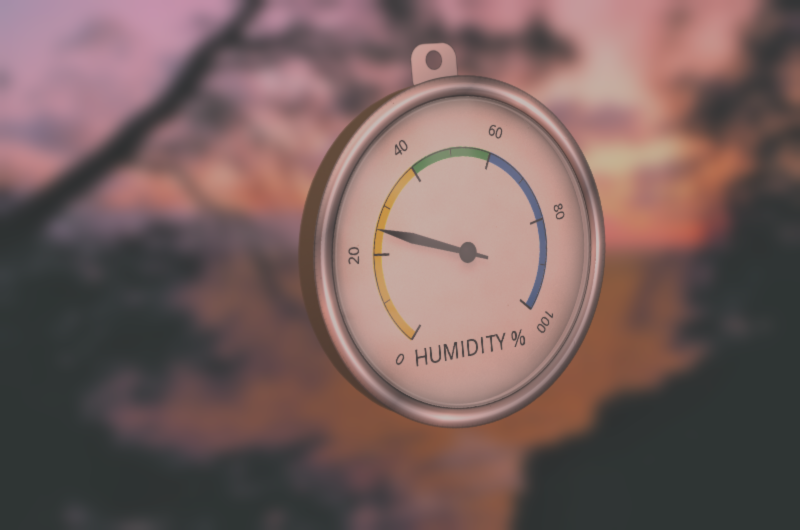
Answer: 25 %
